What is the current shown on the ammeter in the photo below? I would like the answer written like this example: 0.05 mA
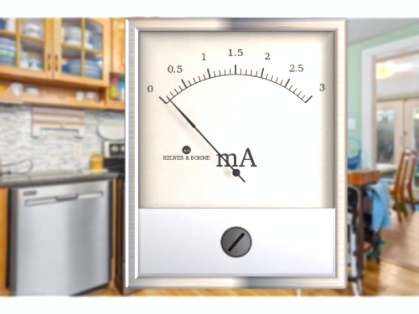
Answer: 0.1 mA
